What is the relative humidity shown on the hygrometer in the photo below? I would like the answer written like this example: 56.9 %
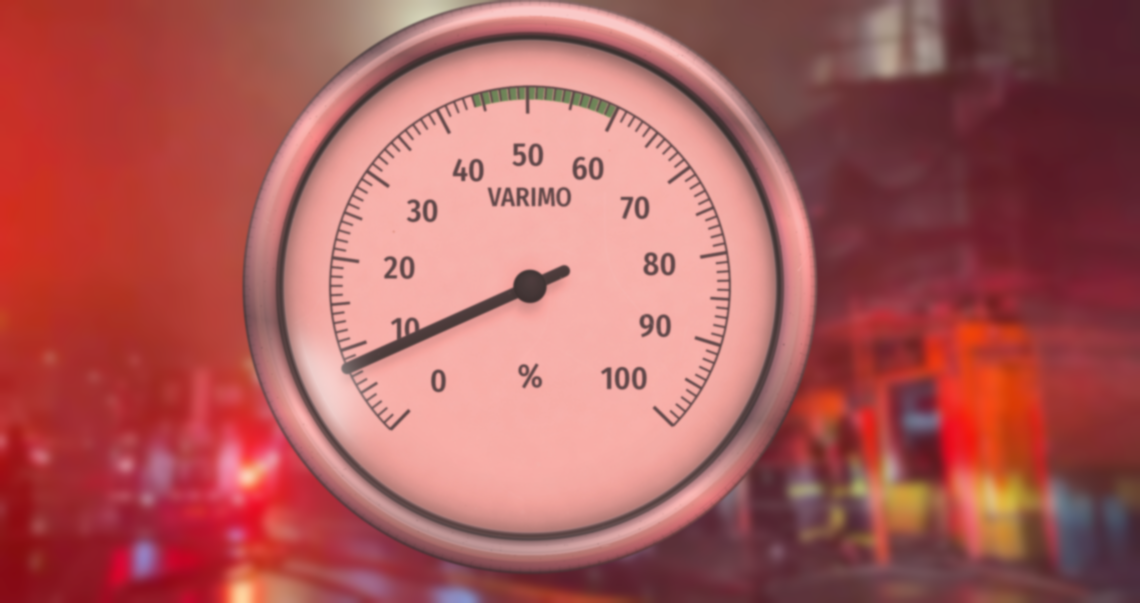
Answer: 8 %
